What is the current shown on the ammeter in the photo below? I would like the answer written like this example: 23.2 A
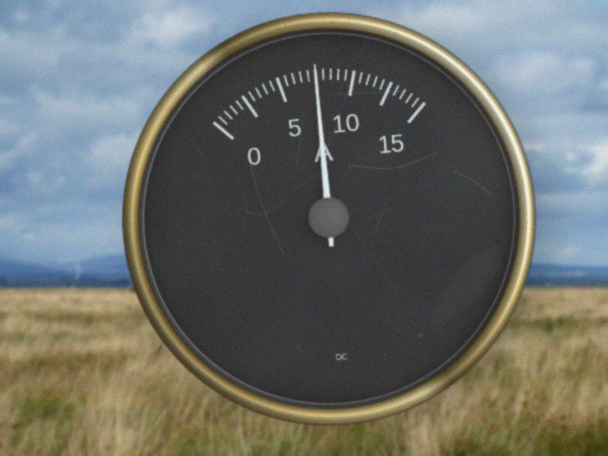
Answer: 7.5 A
